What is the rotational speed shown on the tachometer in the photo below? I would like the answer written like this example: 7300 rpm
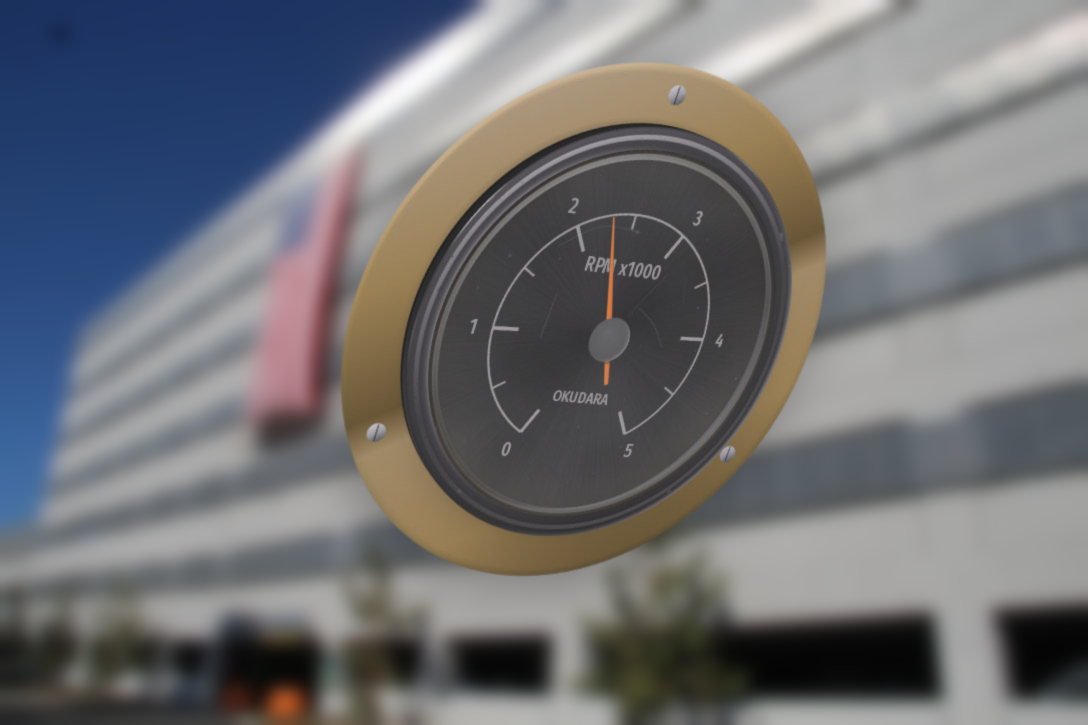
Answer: 2250 rpm
